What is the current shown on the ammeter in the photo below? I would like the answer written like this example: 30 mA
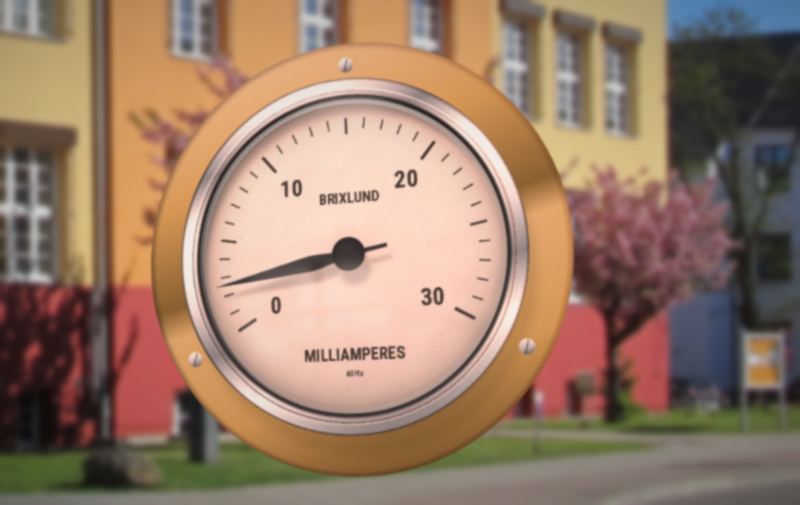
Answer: 2.5 mA
